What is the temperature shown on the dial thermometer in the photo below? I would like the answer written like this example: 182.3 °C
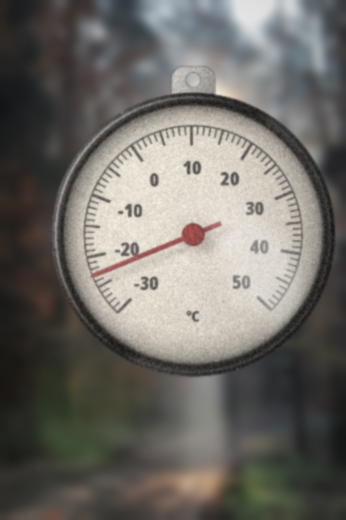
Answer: -23 °C
